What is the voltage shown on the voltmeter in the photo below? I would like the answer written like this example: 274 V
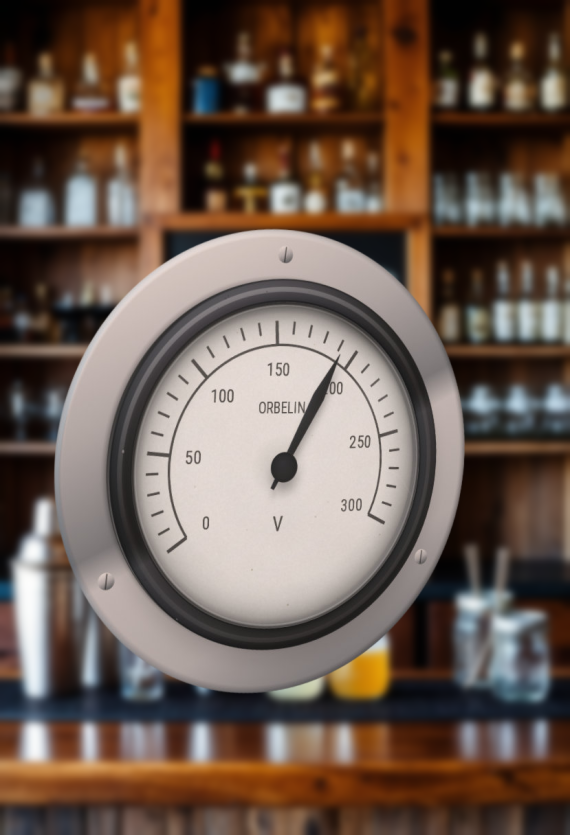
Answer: 190 V
